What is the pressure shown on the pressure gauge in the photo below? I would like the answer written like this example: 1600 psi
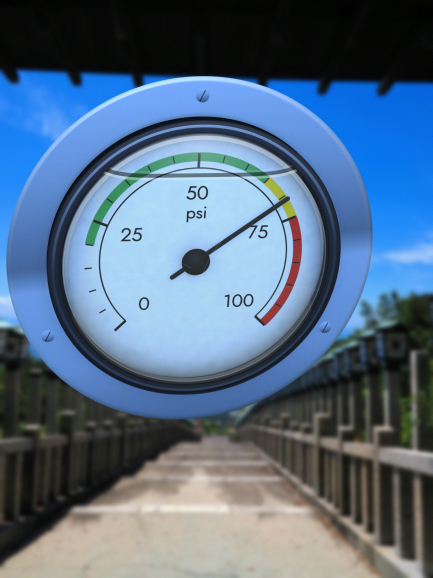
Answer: 70 psi
